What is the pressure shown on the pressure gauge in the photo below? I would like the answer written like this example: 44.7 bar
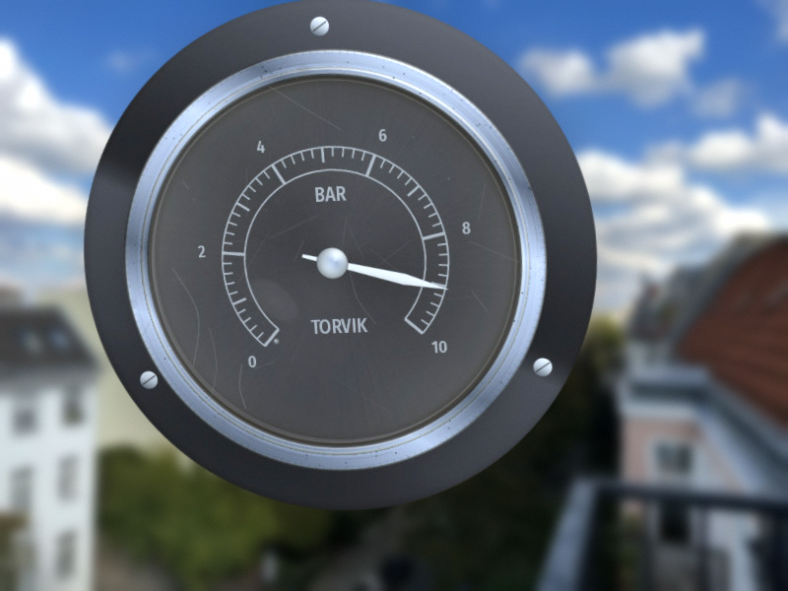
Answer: 9 bar
